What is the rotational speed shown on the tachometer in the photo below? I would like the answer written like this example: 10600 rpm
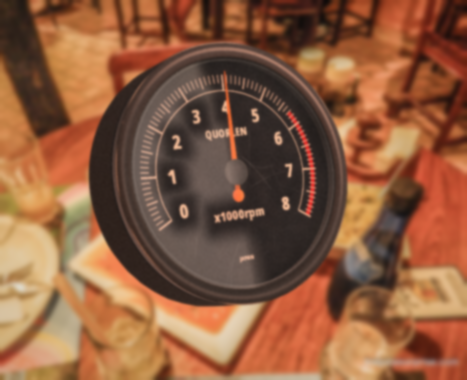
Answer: 4000 rpm
